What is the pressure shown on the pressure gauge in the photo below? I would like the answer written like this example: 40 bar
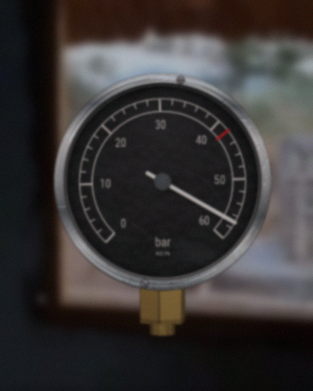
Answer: 57 bar
